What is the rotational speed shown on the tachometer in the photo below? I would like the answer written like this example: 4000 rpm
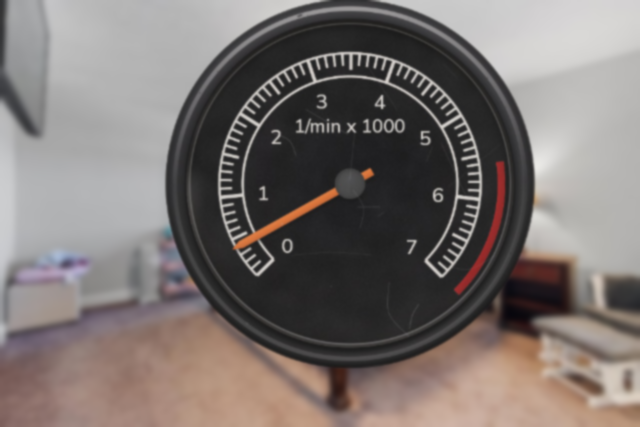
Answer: 400 rpm
